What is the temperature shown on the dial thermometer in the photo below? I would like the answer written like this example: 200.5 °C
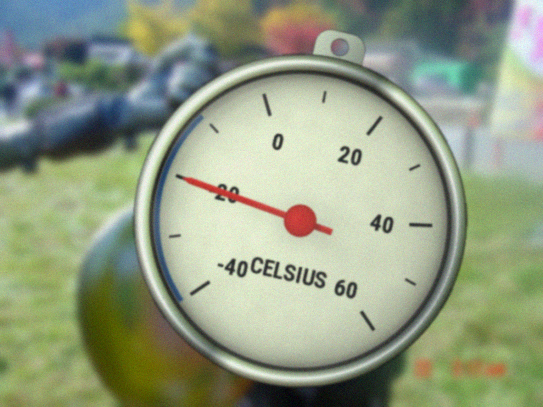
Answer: -20 °C
